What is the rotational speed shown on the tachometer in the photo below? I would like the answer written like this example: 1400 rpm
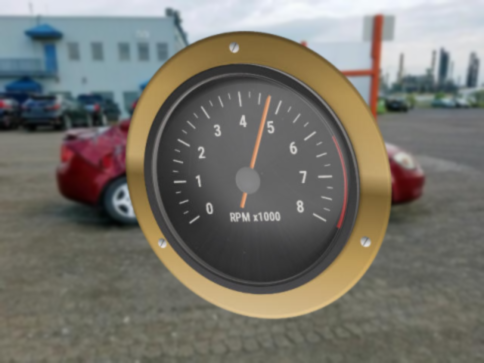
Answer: 4750 rpm
